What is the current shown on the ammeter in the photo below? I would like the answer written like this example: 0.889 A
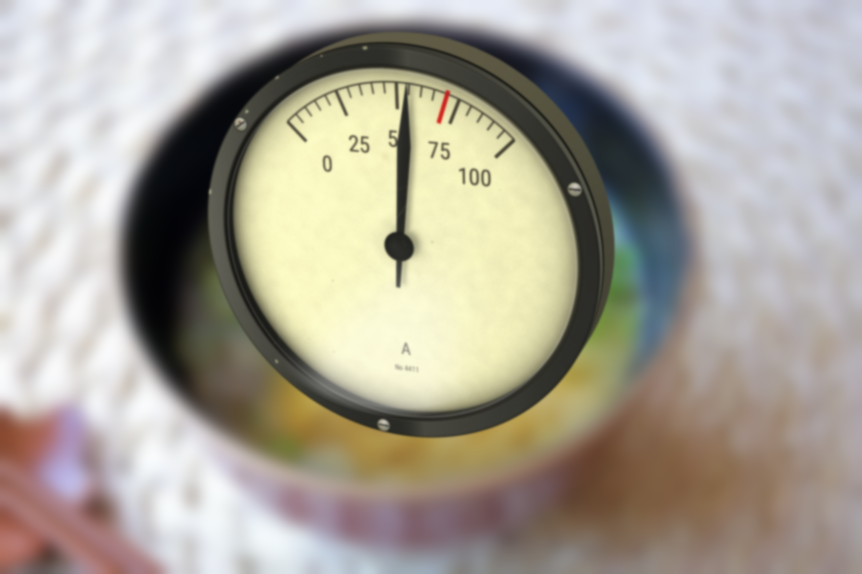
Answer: 55 A
